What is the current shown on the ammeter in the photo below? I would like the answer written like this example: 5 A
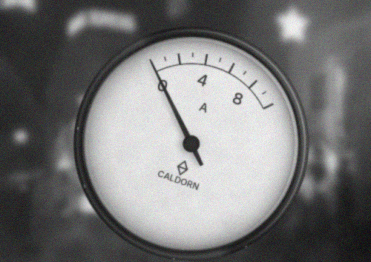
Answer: 0 A
